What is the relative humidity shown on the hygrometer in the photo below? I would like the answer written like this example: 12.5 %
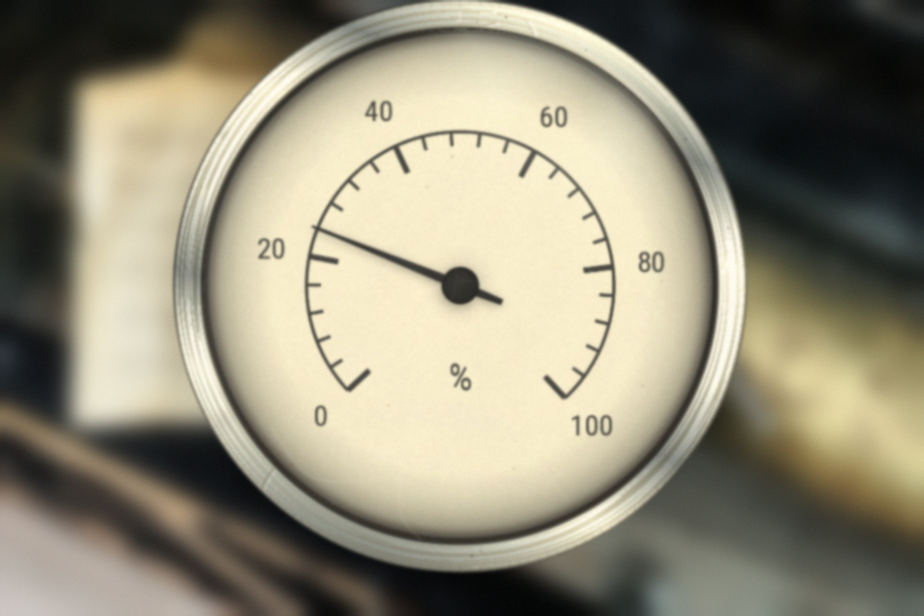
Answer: 24 %
